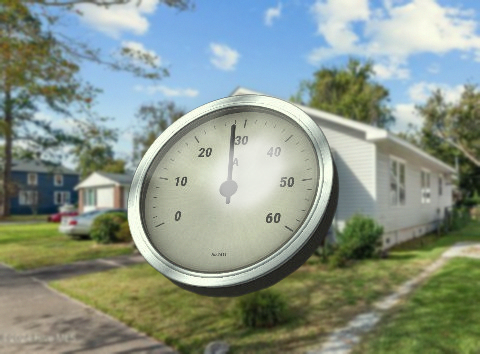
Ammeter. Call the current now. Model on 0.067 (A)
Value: 28 (A)
